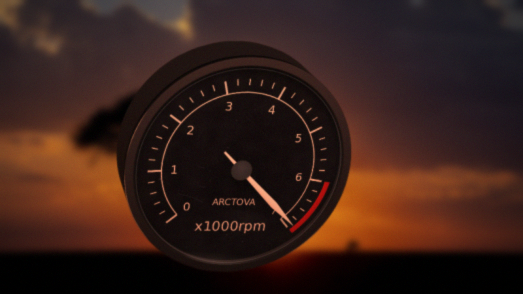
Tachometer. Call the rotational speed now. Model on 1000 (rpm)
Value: 6900 (rpm)
